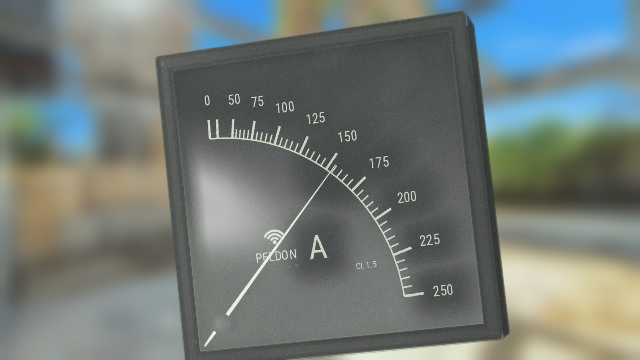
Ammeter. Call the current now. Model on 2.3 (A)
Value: 155 (A)
